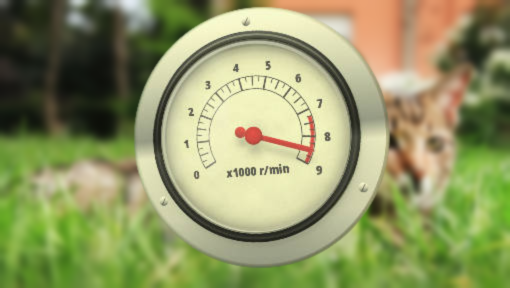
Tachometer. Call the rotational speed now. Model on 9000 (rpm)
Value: 8500 (rpm)
